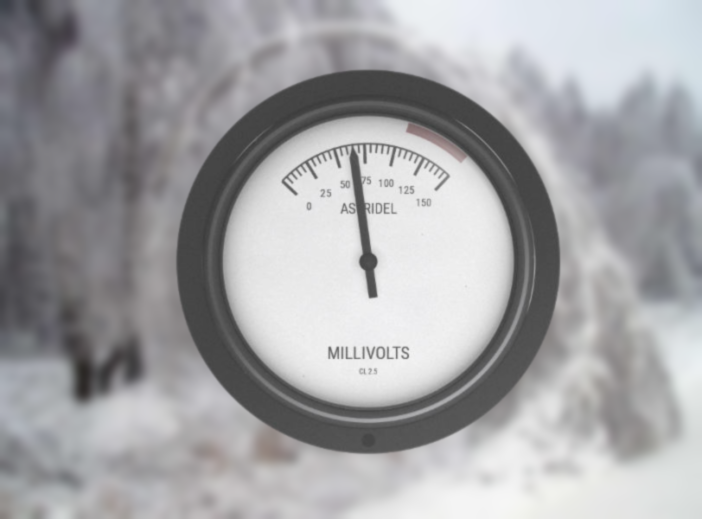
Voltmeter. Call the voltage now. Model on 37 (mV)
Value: 65 (mV)
